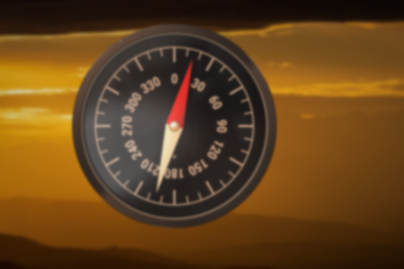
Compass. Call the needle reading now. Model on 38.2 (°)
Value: 15 (°)
